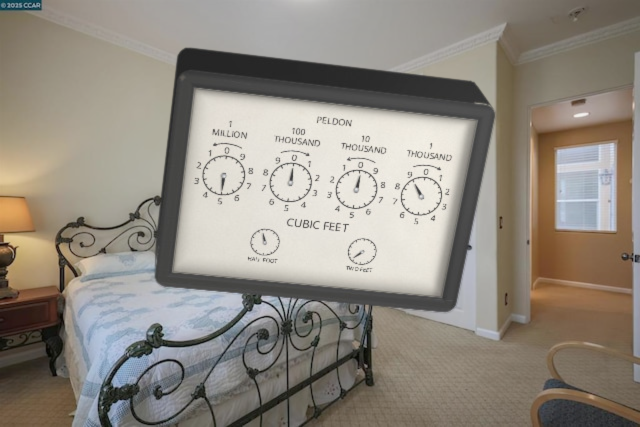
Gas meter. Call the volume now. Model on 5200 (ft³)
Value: 499900 (ft³)
